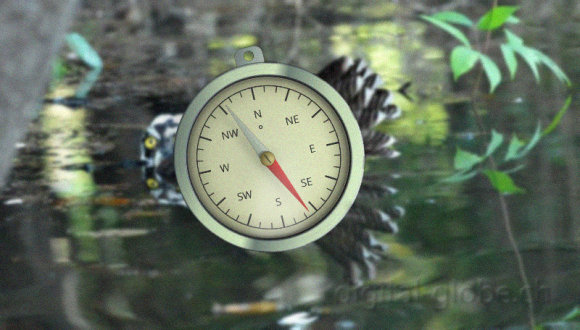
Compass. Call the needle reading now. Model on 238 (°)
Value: 155 (°)
